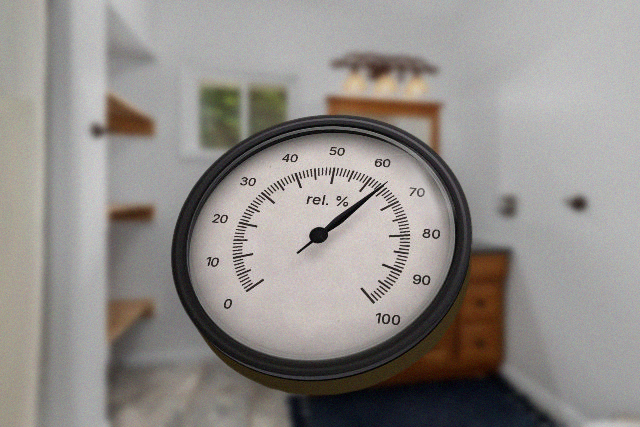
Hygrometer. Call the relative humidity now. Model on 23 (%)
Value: 65 (%)
